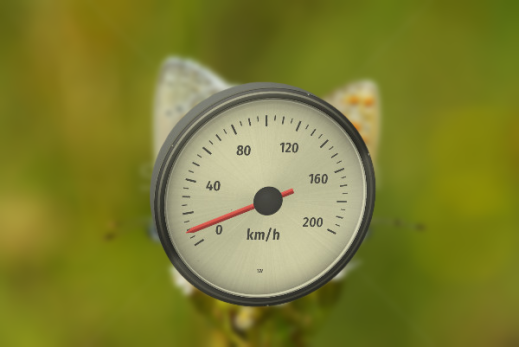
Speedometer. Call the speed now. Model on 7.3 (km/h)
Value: 10 (km/h)
